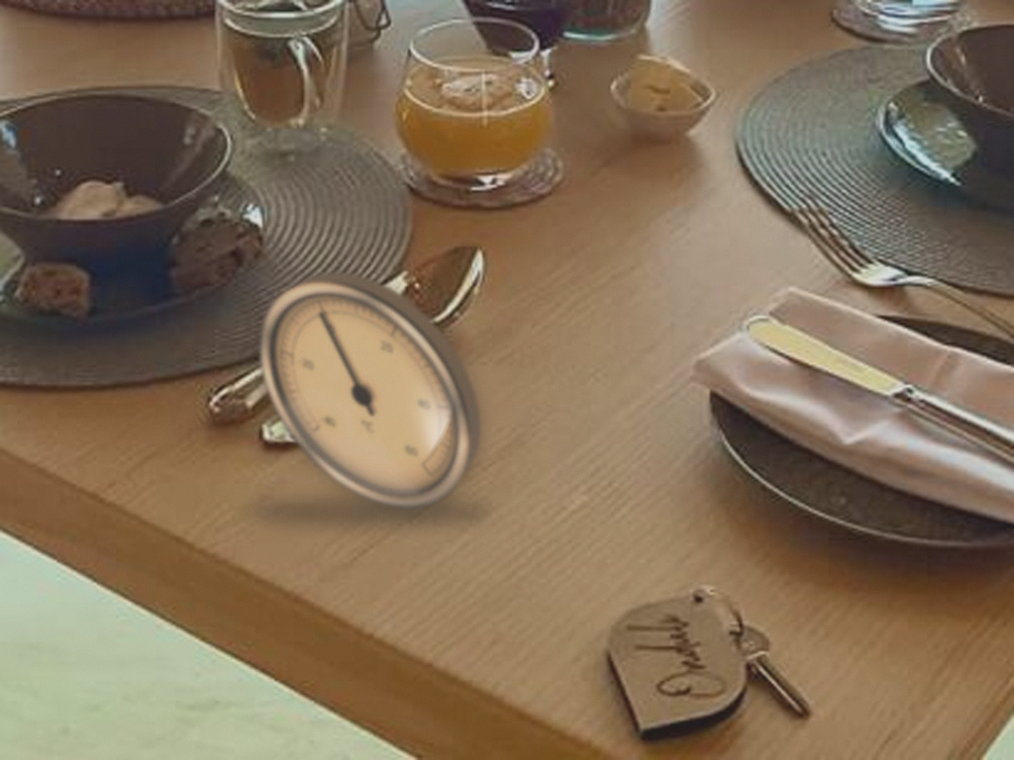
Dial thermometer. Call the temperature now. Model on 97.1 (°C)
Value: 0 (°C)
